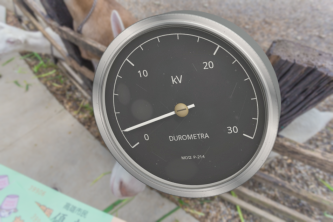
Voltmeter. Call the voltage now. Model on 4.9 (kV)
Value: 2 (kV)
